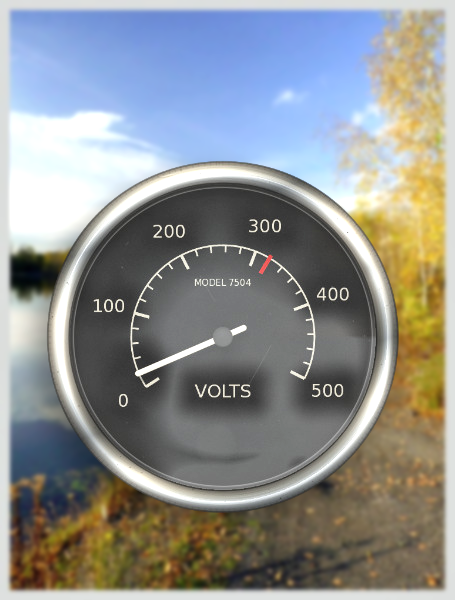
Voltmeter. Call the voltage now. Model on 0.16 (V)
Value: 20 (V)
